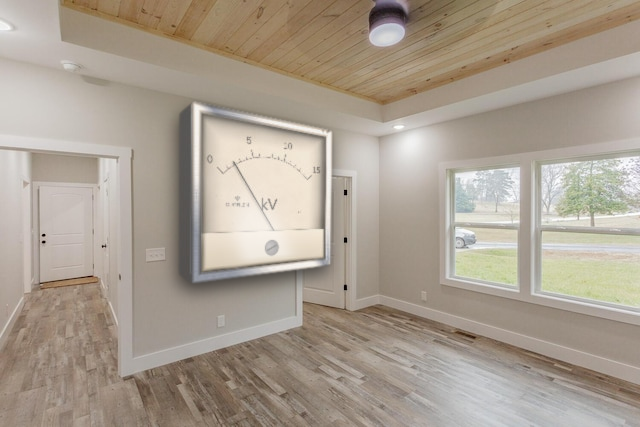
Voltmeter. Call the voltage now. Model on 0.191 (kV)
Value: 2 (kV)
